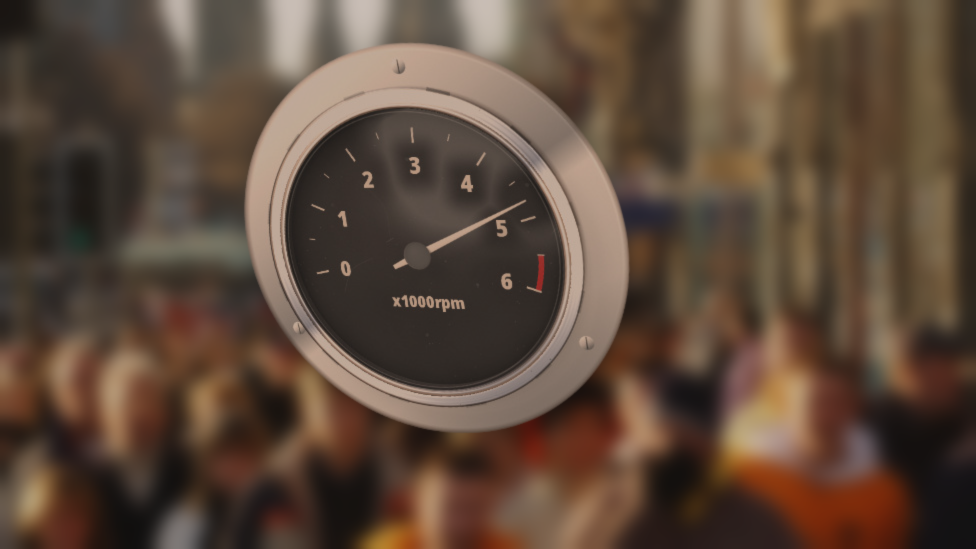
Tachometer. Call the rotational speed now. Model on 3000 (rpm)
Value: 4750 (rpm)
